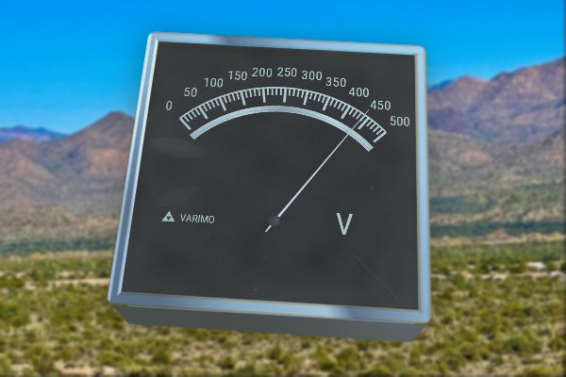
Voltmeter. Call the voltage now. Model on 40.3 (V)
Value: 440 (V)
